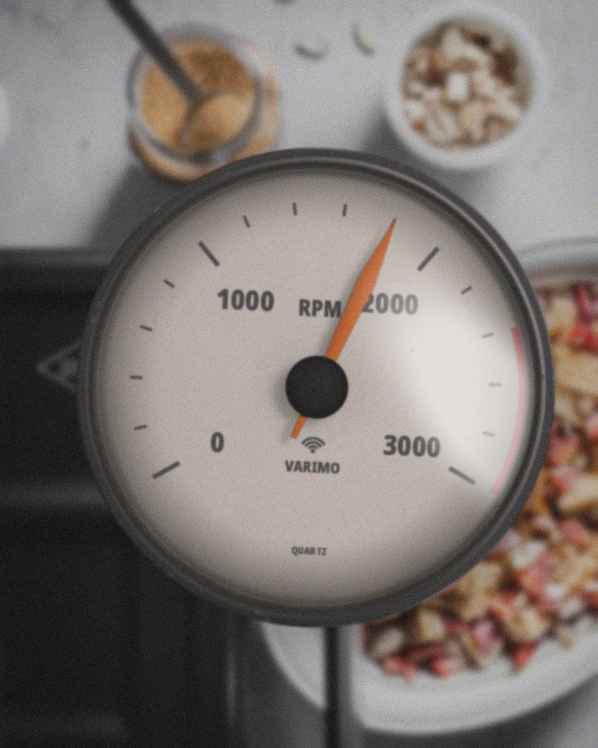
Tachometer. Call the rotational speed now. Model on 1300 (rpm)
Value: 1800 (rpm)
